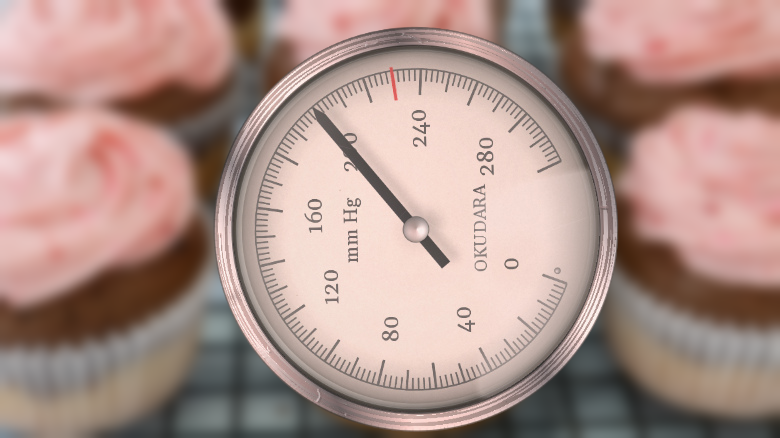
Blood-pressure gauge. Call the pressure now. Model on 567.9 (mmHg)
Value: 200 (mmHg)
